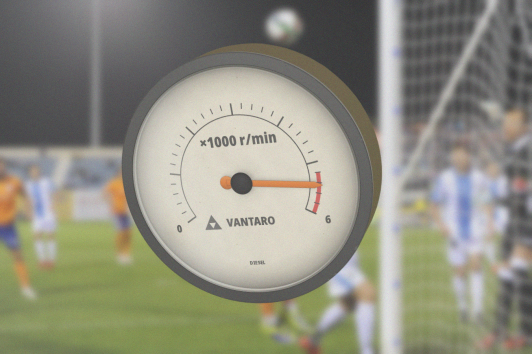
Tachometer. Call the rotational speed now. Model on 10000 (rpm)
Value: 5400 (rpm)
